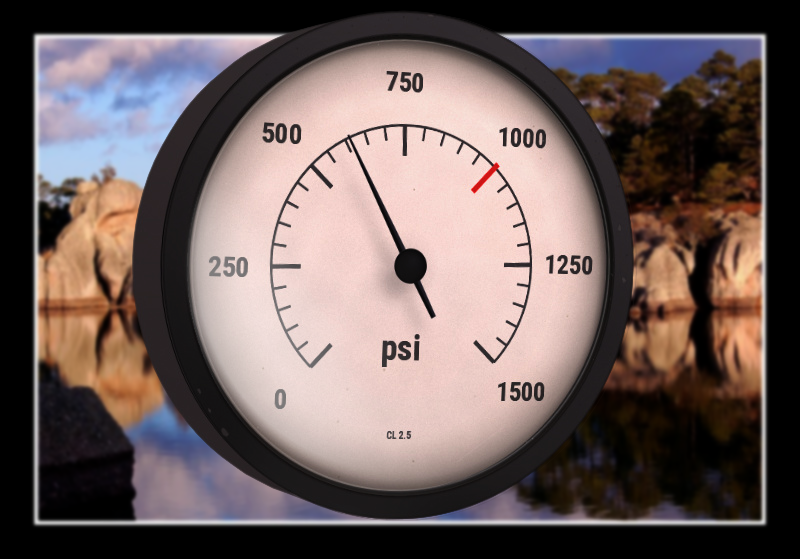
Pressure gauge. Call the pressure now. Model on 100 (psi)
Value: 600 (psi)
